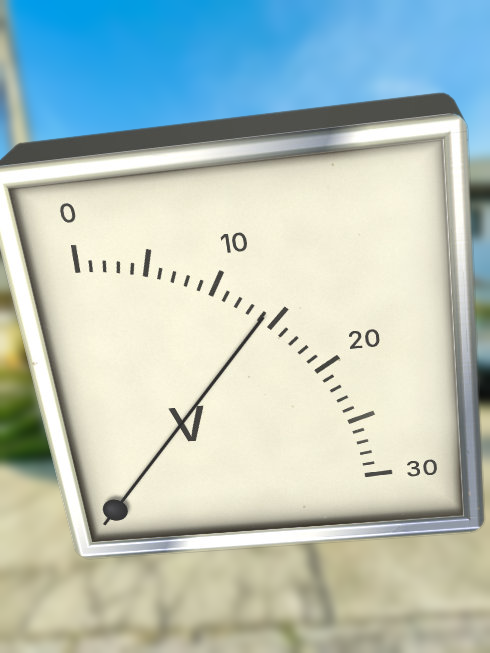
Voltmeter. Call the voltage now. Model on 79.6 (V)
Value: 14 (V)
